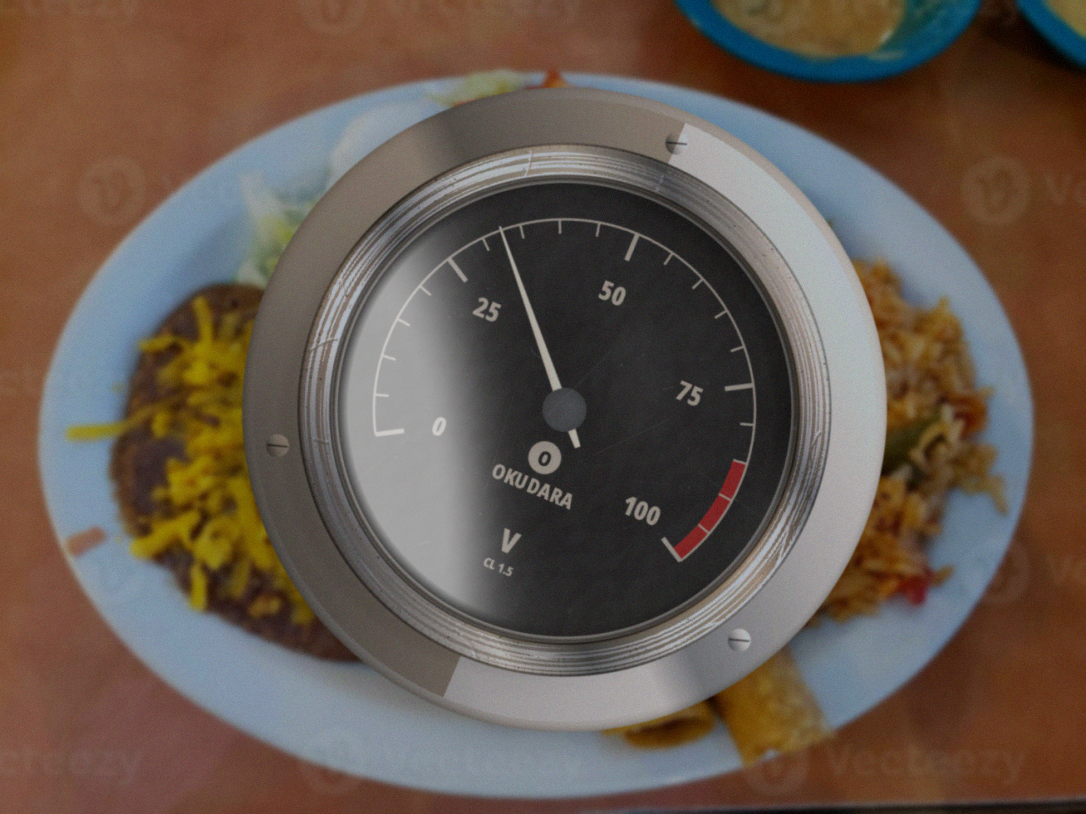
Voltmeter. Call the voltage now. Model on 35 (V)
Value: 32.5 (V)
